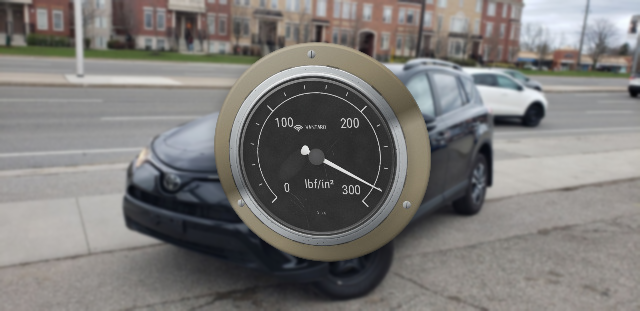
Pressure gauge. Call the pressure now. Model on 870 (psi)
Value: 280 (psi)
